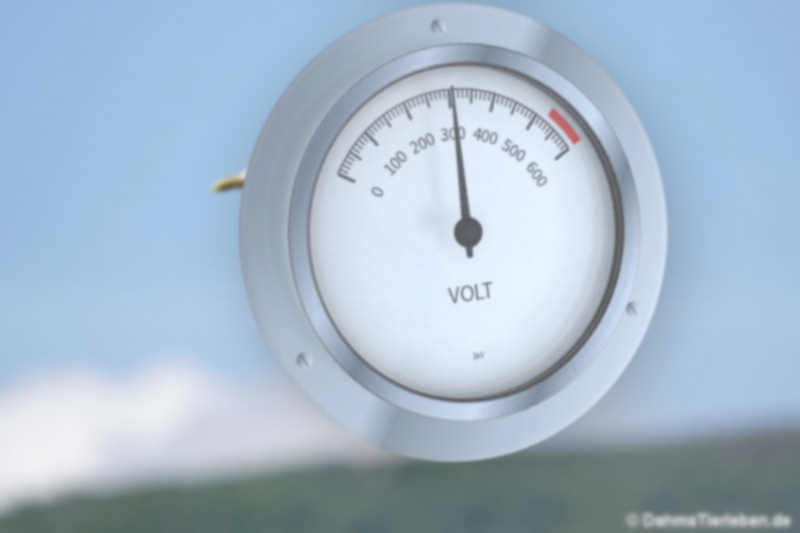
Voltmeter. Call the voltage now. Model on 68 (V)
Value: 300 (V)
